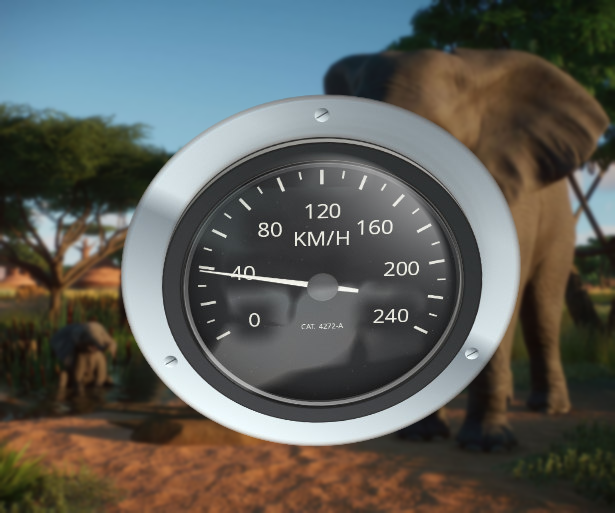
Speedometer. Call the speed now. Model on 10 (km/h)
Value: 40 (km/h)
